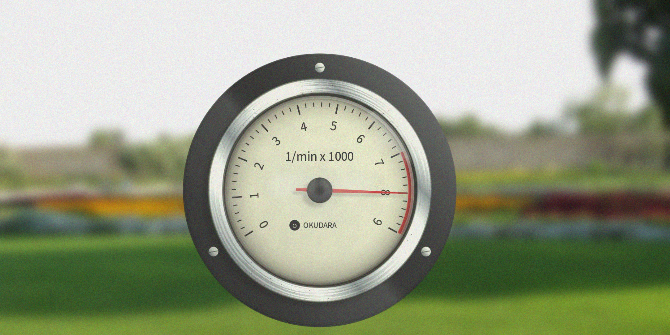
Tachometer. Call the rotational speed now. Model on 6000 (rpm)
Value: 8000 (rpm)
